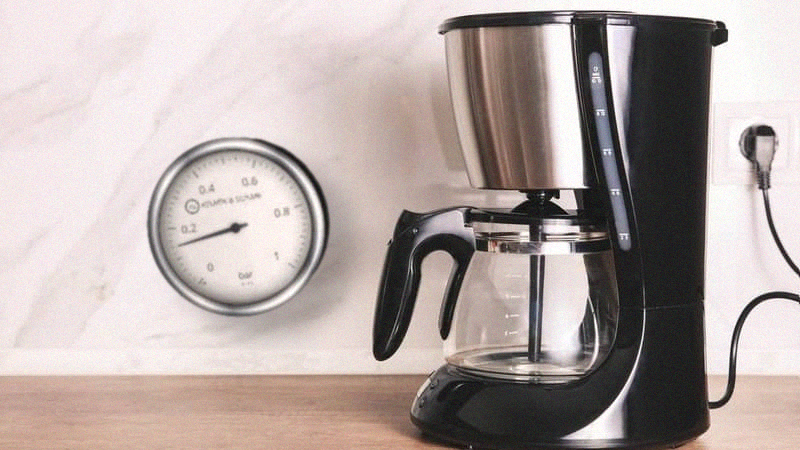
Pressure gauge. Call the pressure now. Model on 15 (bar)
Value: 0.14 (bar)
